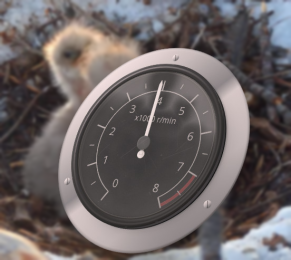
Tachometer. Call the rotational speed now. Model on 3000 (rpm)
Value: 4000 (rpm)
